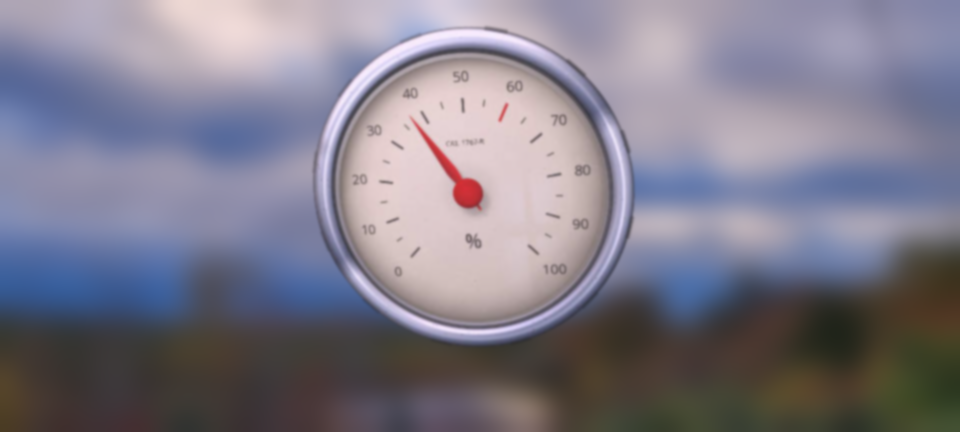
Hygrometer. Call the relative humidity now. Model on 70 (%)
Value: 37.5 (%)
